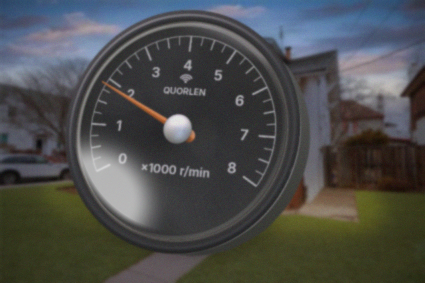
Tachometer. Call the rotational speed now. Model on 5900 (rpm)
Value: 1875 (rpm)
